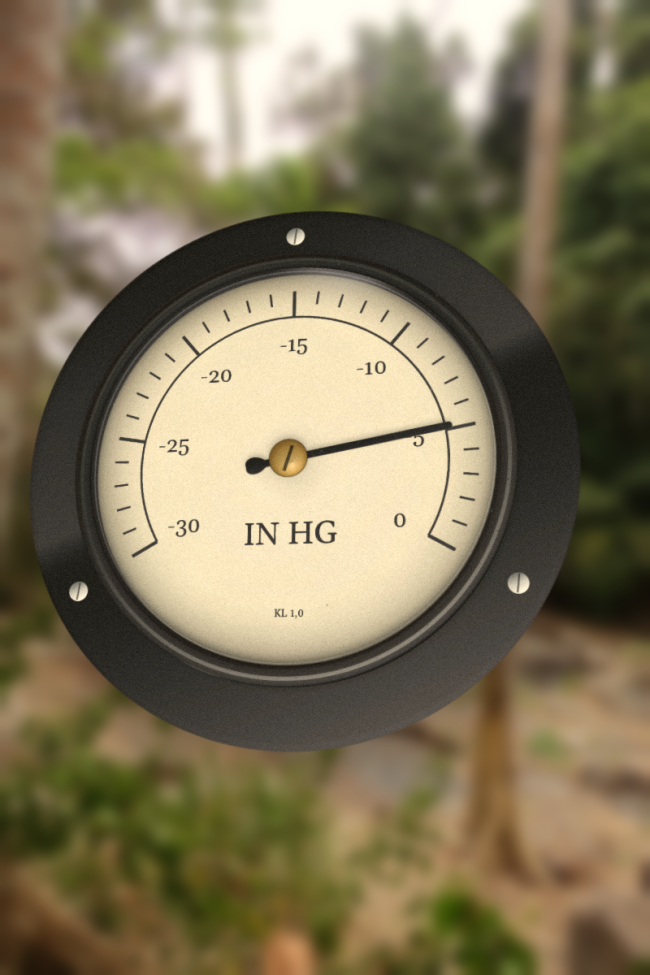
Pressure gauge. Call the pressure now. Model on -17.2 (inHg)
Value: -5 (inHg)
